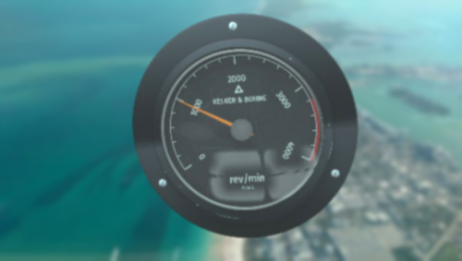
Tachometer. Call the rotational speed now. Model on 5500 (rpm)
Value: 1000 (rpm)
